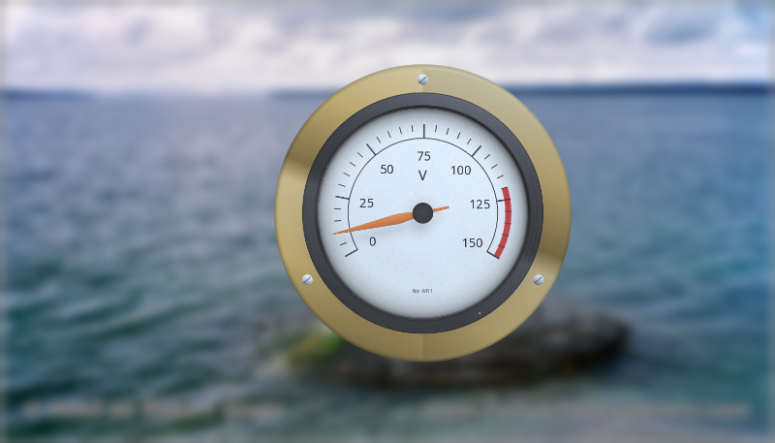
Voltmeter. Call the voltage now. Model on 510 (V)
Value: 10 (V)
